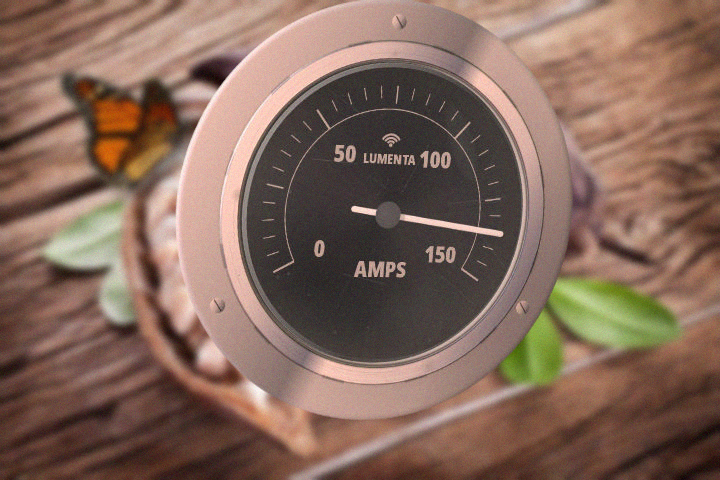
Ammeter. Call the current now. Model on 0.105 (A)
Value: 135 (A)
